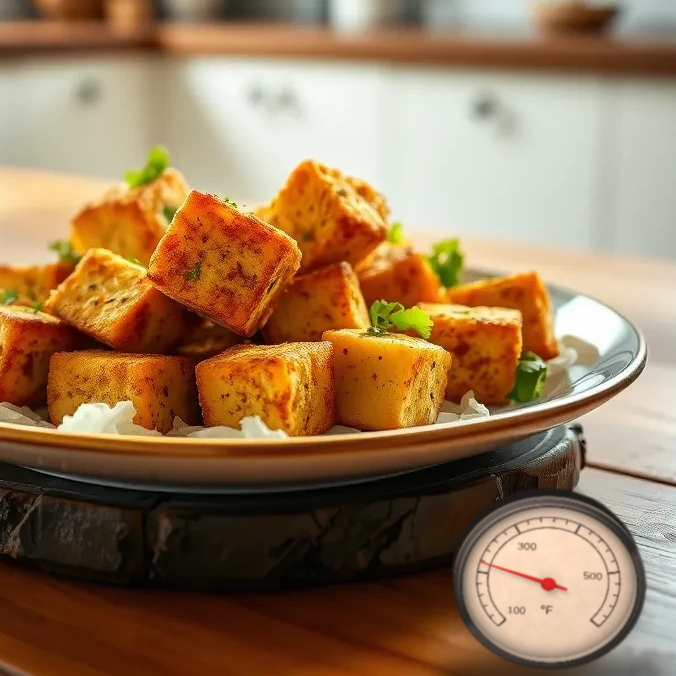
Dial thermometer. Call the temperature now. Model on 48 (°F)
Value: 220 (°F)
